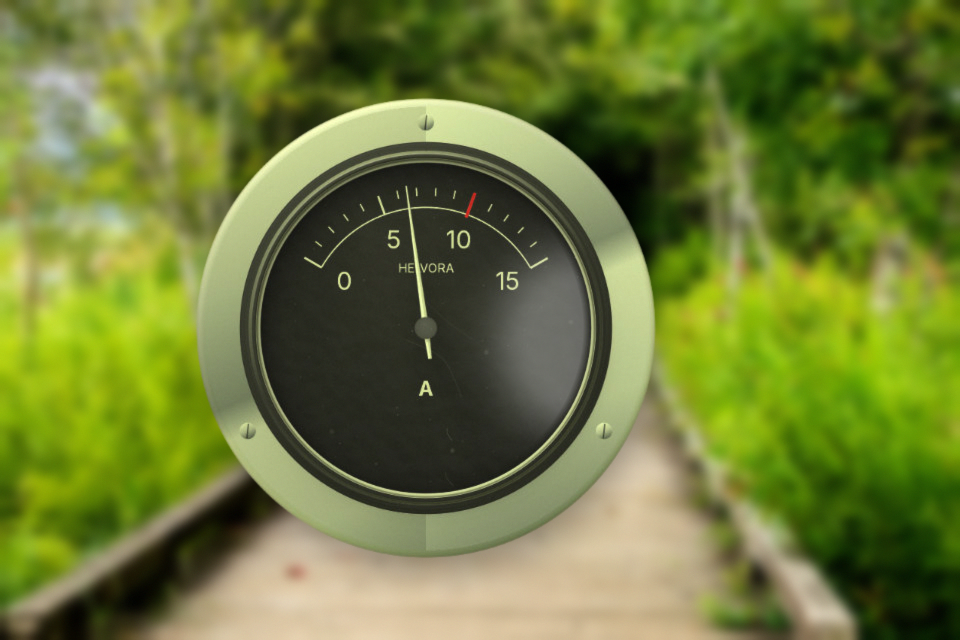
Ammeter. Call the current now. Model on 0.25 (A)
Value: 6.5 (A)
